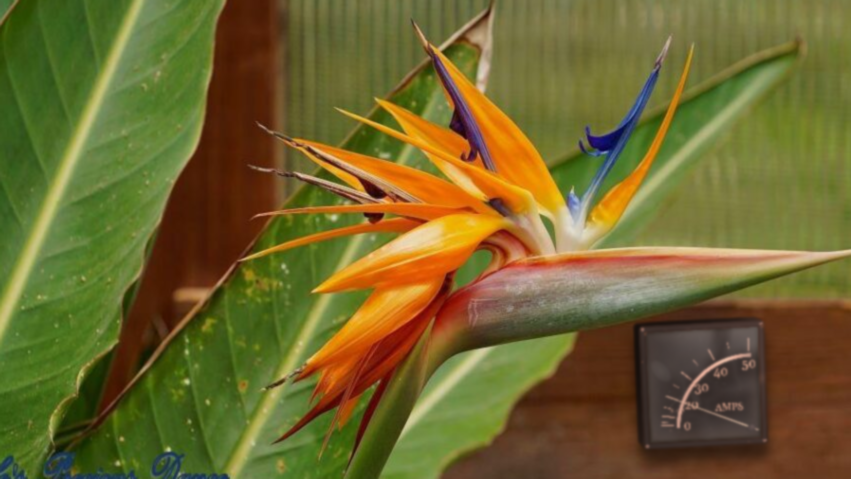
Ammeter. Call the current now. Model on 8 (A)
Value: 20 (A)
